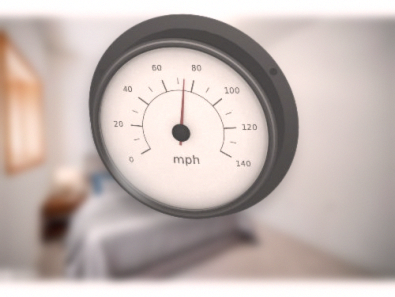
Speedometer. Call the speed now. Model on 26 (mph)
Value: 75 (mph)
